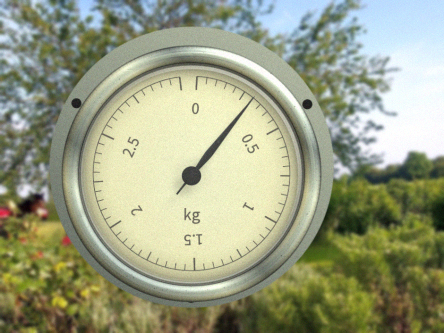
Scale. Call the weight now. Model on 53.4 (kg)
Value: 0.3 (kg)
